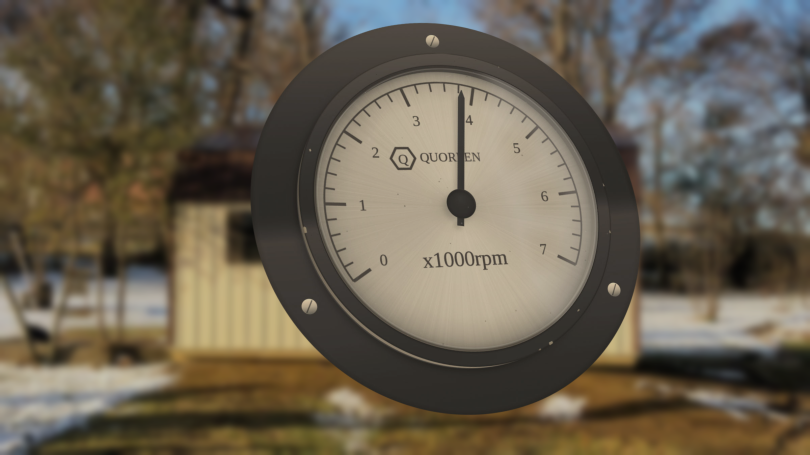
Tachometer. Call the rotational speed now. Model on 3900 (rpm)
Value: 3800 (rpm)
